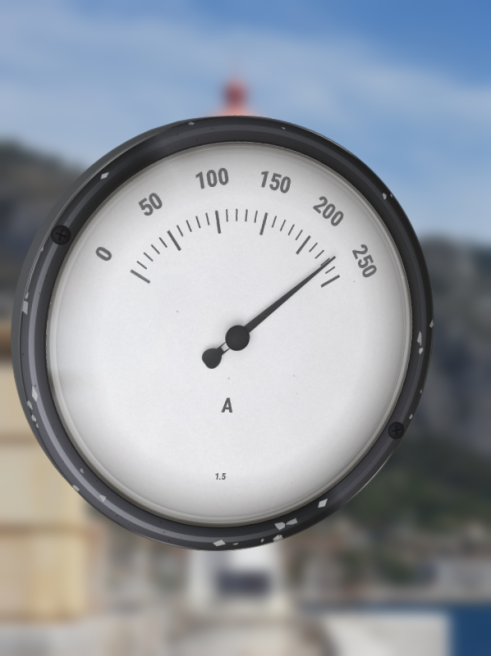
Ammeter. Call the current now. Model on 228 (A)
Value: 230 (A)
